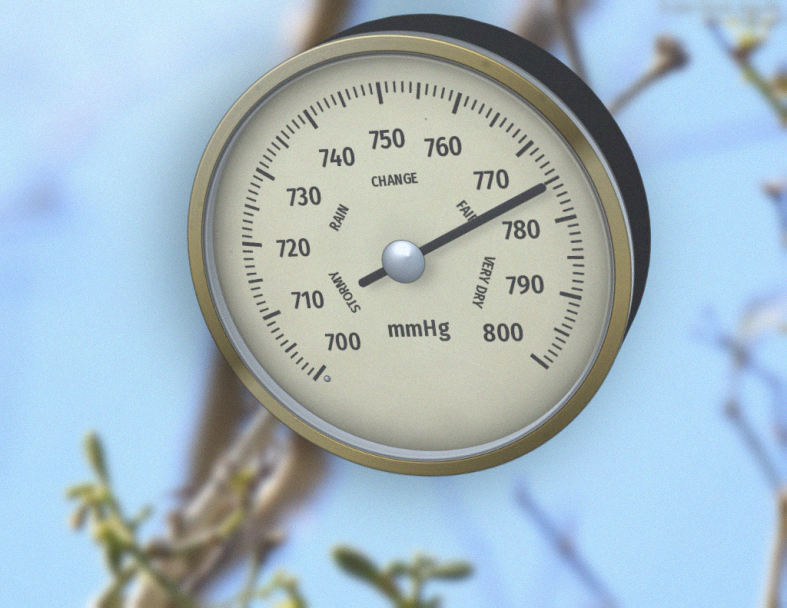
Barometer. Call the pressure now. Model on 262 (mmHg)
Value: 775 (mmHg)
